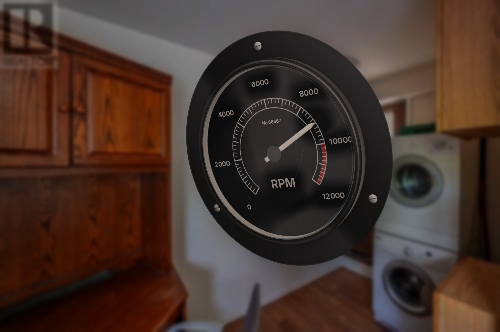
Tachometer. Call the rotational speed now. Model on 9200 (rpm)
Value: 9000 (rpm)
